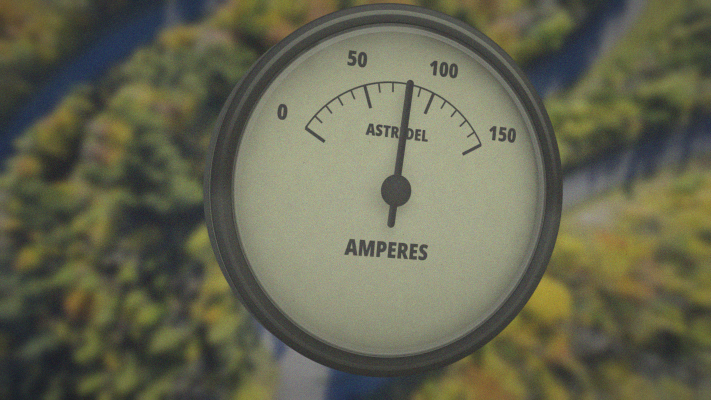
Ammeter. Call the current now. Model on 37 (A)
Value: 80 (A)
